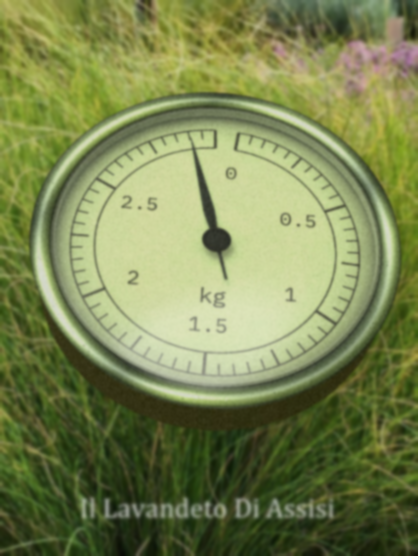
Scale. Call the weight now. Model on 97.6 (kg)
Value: 2.9 (kg)
